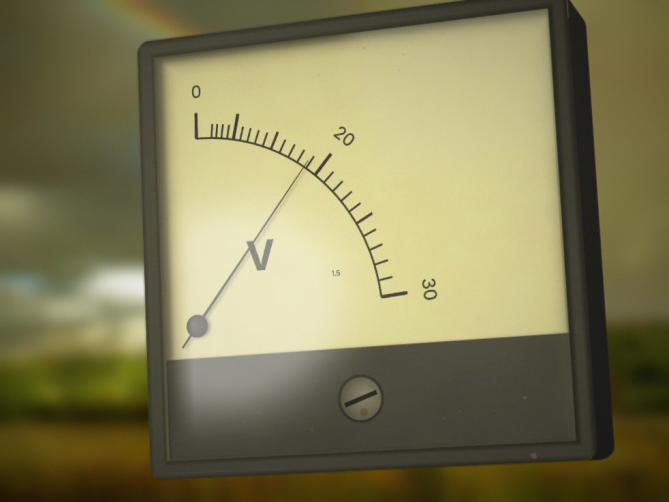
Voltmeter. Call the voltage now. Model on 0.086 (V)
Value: 19 (V)
